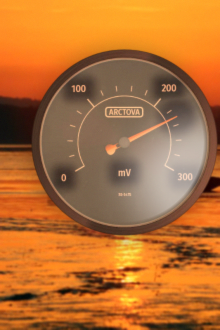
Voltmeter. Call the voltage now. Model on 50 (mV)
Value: 230 (mV)
